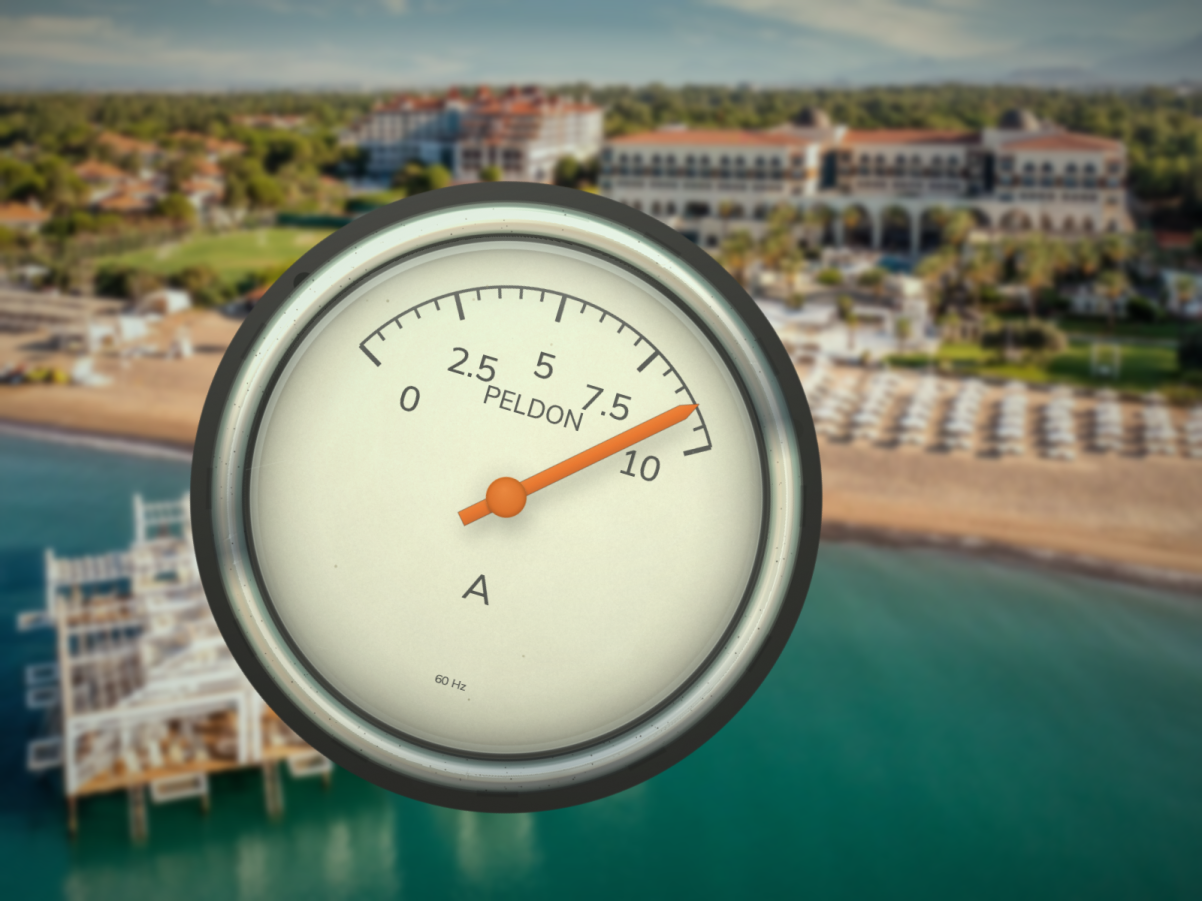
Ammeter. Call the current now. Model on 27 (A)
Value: 9 (A)
